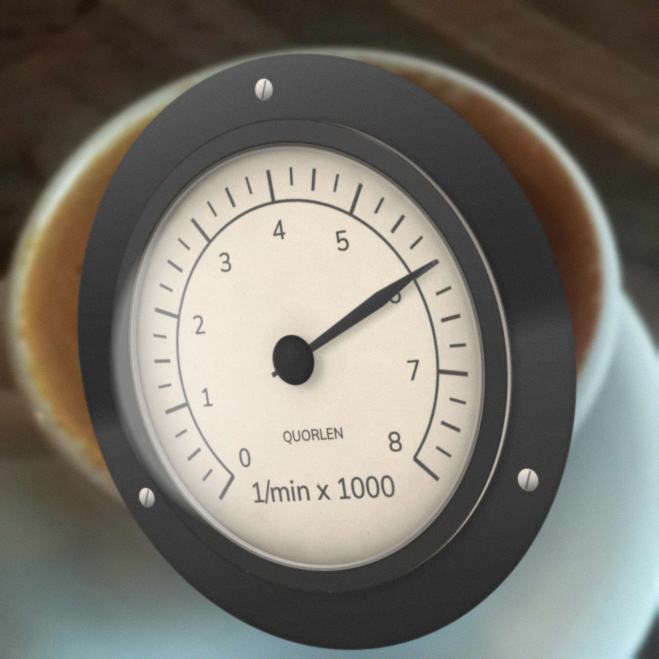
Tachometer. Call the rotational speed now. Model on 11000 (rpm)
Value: 6000 (rpm)
